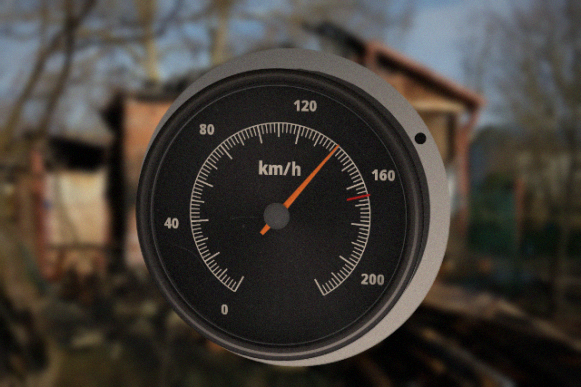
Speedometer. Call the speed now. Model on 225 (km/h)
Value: 140 (km/h)
